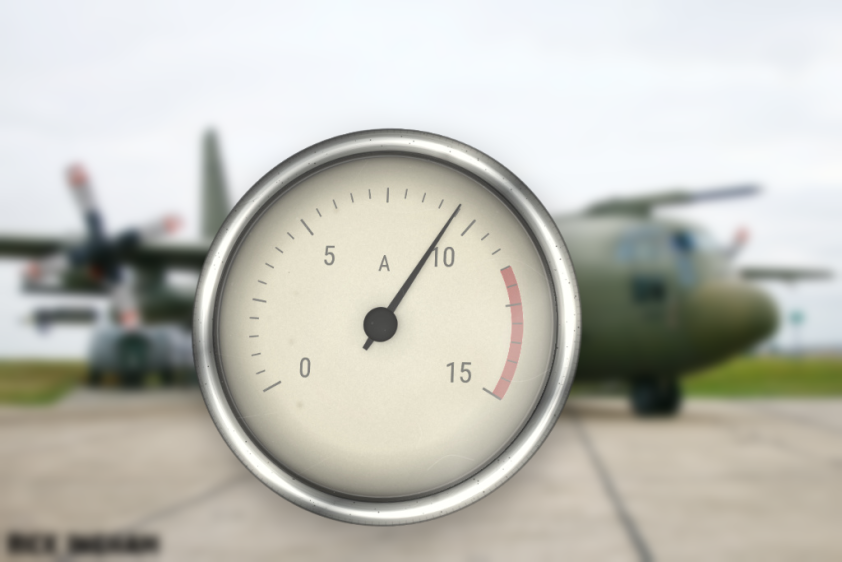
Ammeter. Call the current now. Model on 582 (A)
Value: 9.5 (A)
